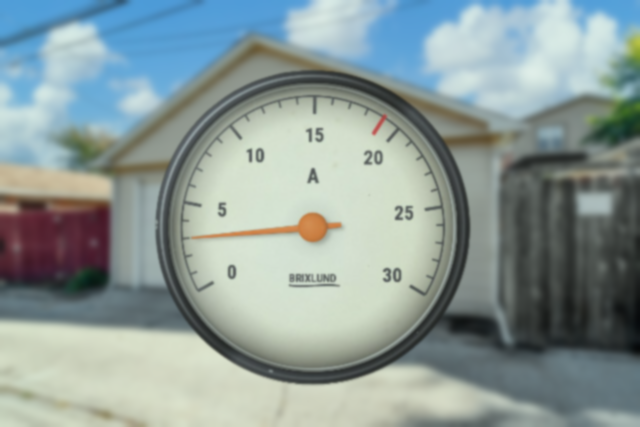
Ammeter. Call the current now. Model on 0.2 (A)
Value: 3 (A)
